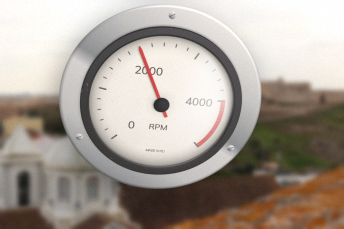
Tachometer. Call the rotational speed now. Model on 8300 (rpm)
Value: 2000 (rpm)
